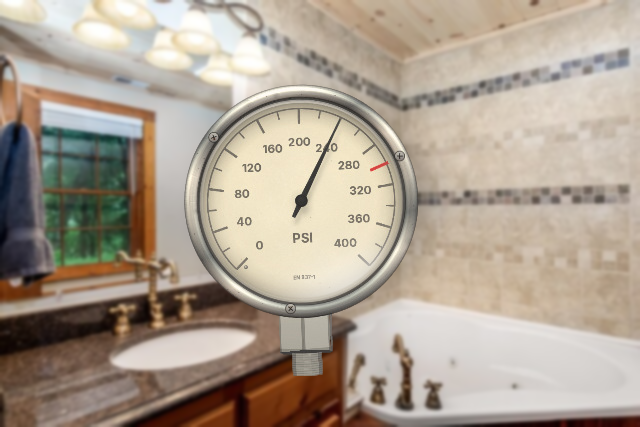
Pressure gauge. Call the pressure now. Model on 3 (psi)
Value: 240 (psi)
